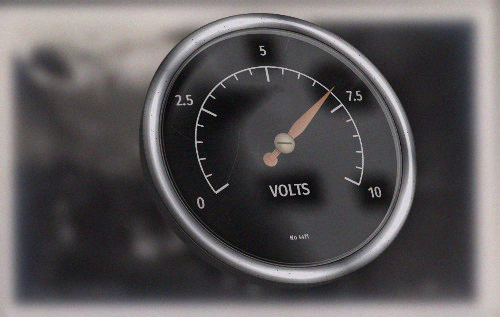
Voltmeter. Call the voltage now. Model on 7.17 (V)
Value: 7 (V)
